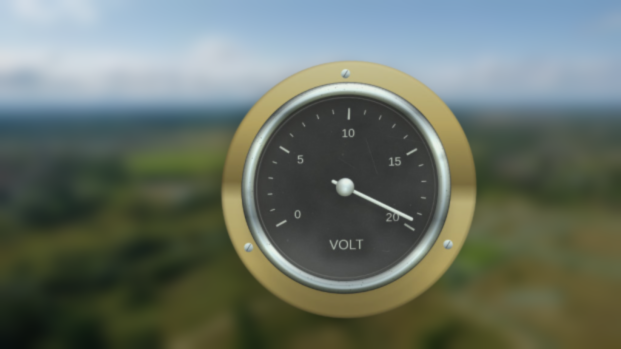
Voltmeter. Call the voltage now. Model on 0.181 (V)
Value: 19.5 (V)
